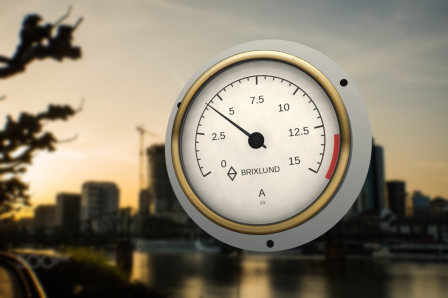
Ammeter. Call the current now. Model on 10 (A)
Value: 4.25 (A)
